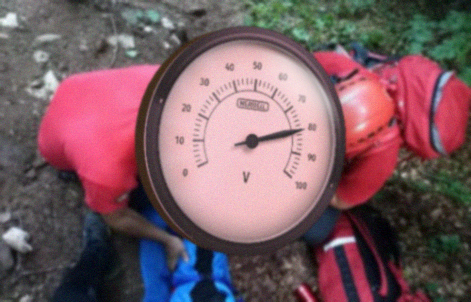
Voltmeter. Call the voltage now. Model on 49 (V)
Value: 80 (V)
